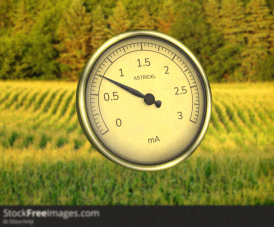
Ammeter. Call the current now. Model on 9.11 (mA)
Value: 0.75 (mA)
